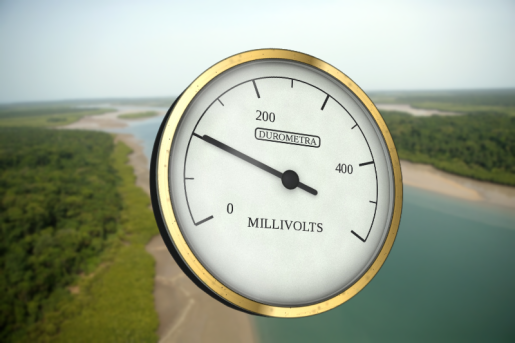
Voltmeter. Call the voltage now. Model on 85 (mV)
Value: 100 (mV)
